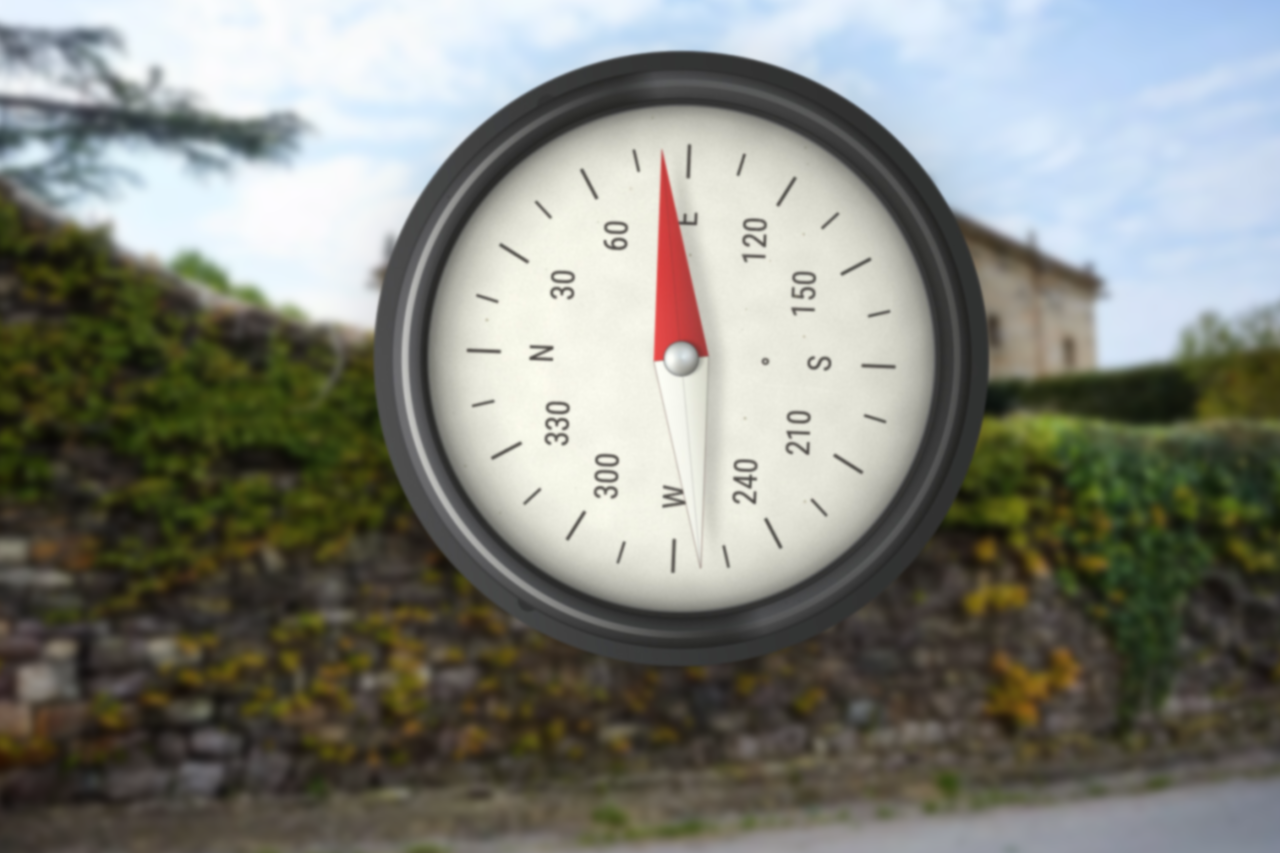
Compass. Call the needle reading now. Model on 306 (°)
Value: 82.5 (°)
